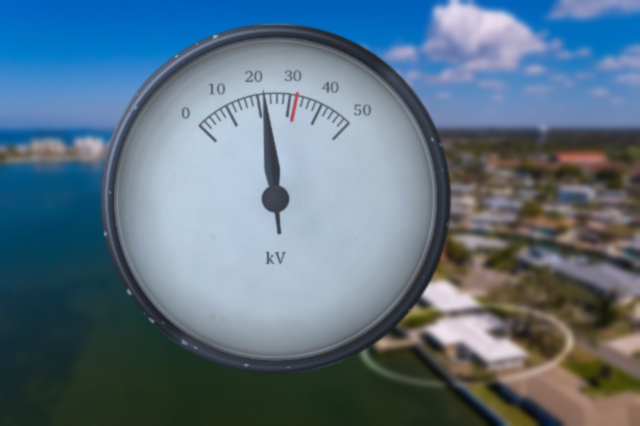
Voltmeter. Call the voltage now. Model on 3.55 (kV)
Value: 22 (kV)
